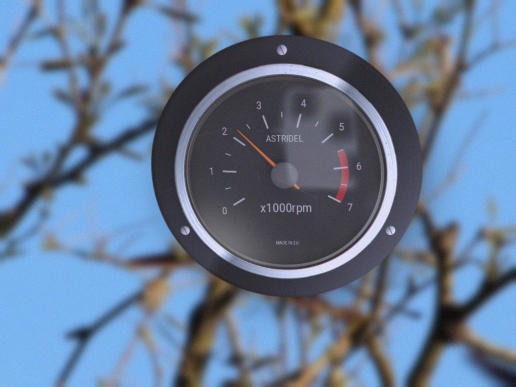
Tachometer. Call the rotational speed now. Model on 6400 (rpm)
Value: 2250 (rpm)
